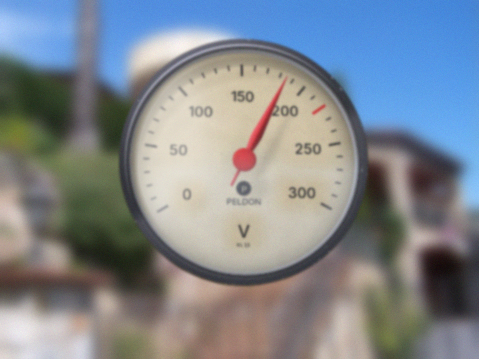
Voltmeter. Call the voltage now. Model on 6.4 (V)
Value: 185 (V)
